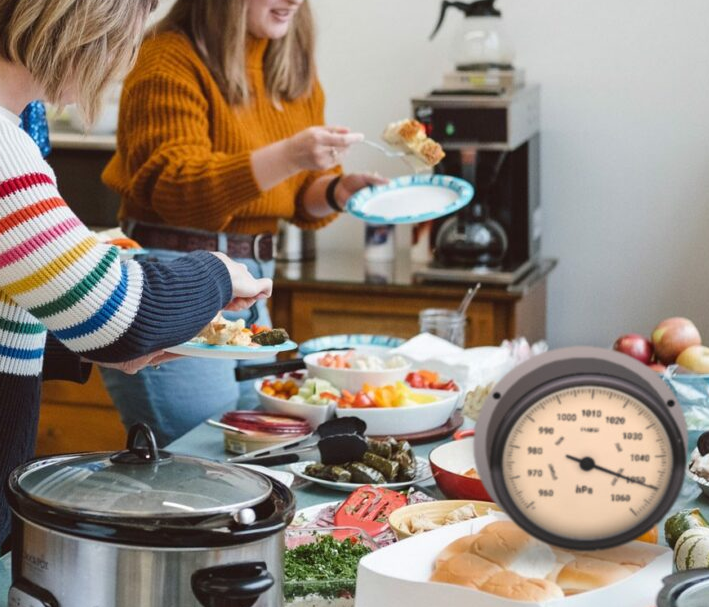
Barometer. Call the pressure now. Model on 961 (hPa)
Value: 1050 (hPa)
